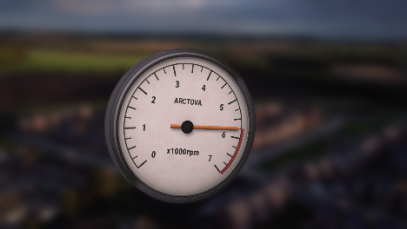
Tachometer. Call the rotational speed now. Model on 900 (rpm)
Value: 5750 (rpm)
